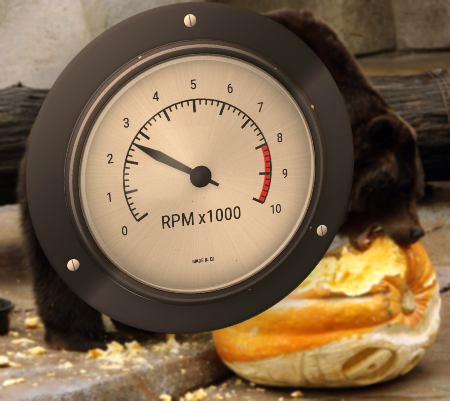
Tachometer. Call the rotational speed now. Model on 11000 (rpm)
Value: 2600 (rpm)
